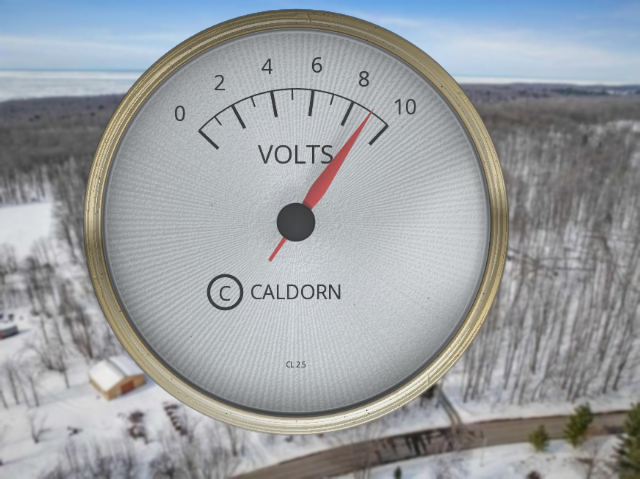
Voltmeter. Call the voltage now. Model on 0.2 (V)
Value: 9 (V)
